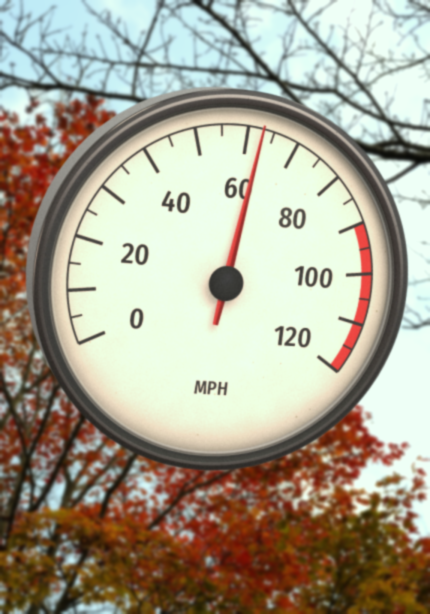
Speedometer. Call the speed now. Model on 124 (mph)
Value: 62.5 (mph)
